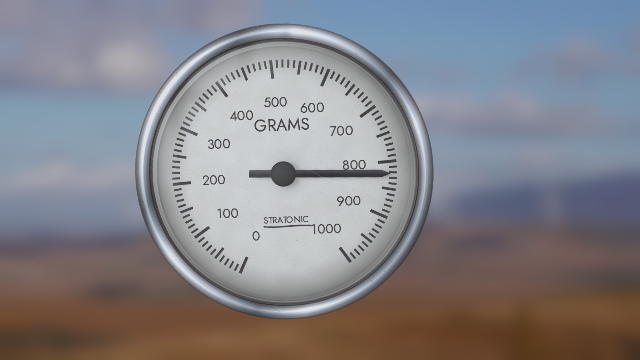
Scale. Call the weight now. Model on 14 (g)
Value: 820 (g)
